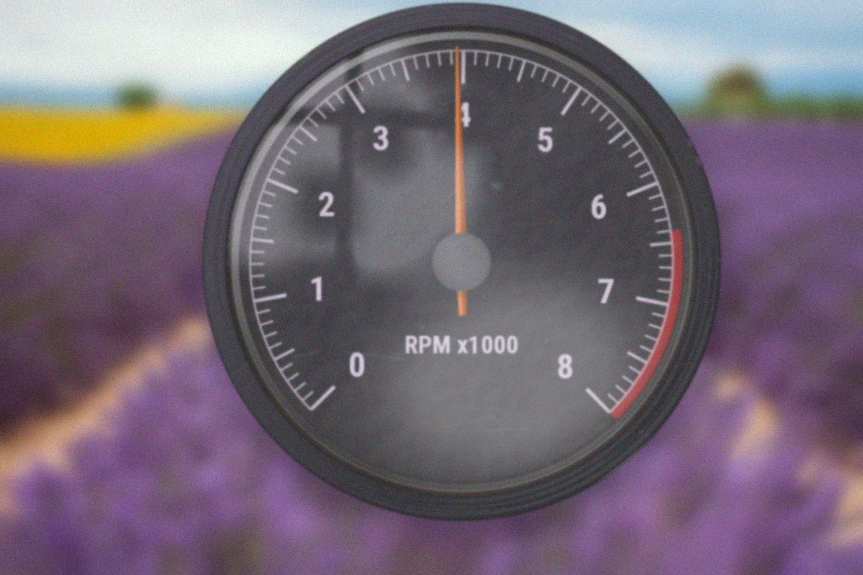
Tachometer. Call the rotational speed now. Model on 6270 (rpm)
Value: 3950 (rpm)
